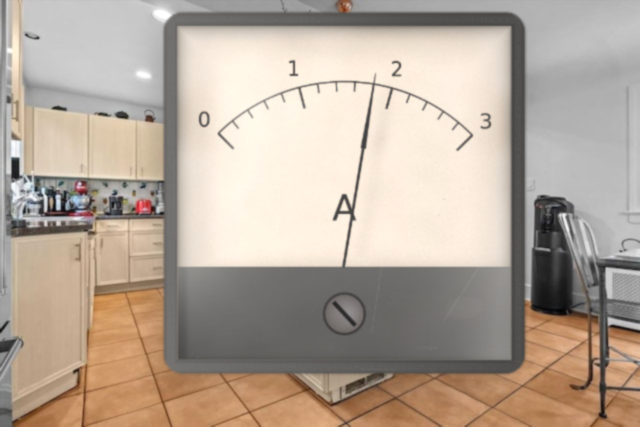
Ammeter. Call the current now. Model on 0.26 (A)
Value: 1.8 (A)
